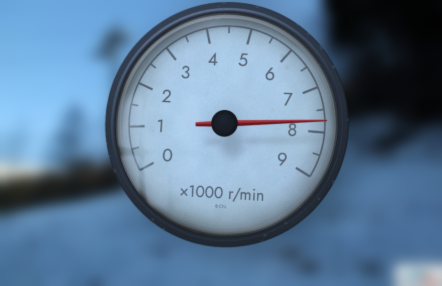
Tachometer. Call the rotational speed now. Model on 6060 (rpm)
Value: 7750 (rpm)
